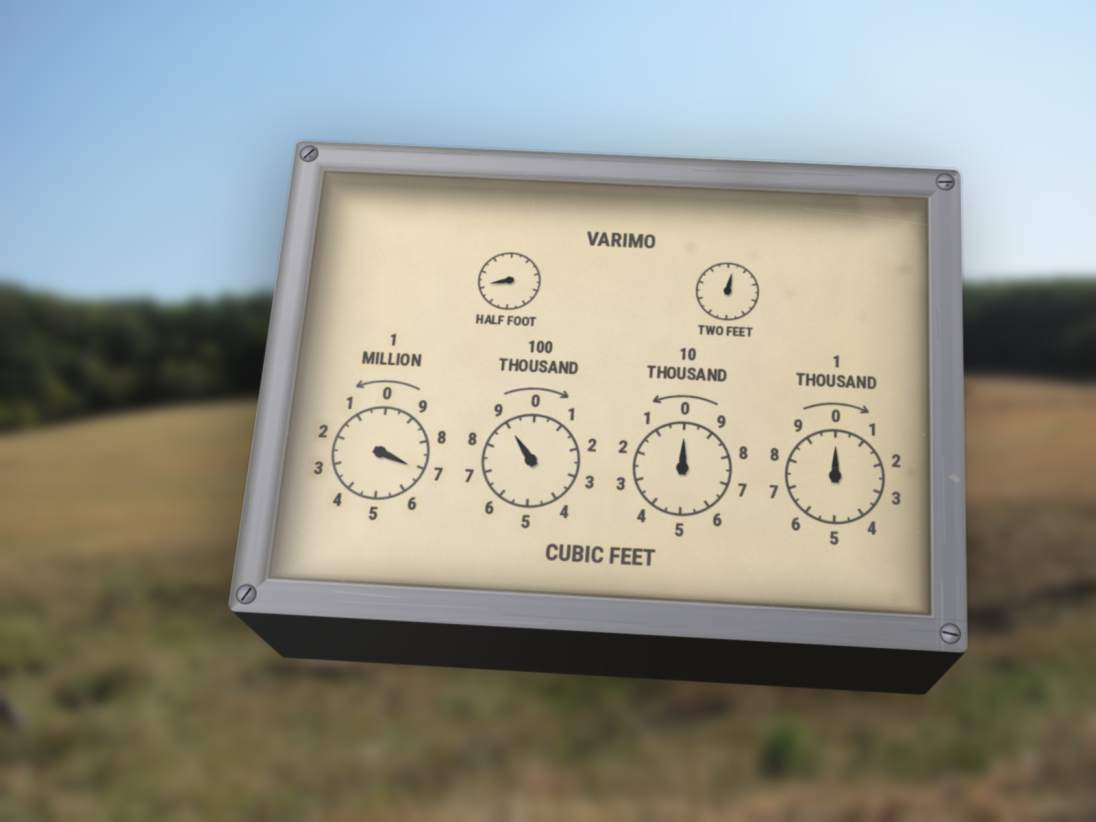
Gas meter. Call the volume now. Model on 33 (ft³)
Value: 690000 (ft³)
